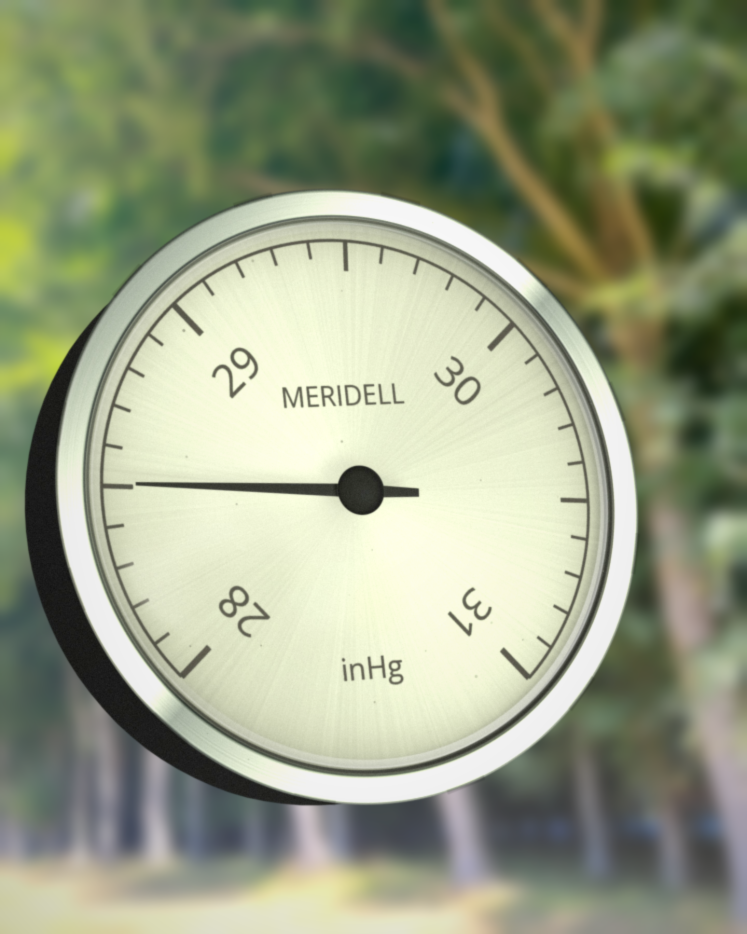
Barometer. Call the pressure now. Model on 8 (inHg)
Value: 28.5 (inHg)
